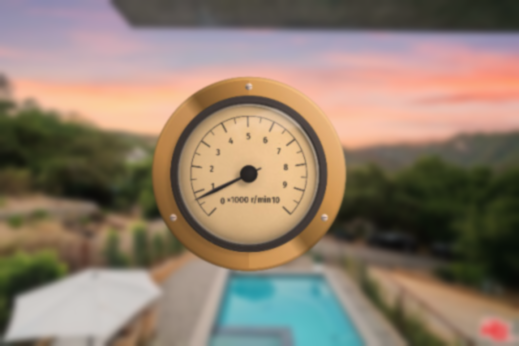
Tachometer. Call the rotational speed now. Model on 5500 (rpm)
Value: 750 (rpm)
